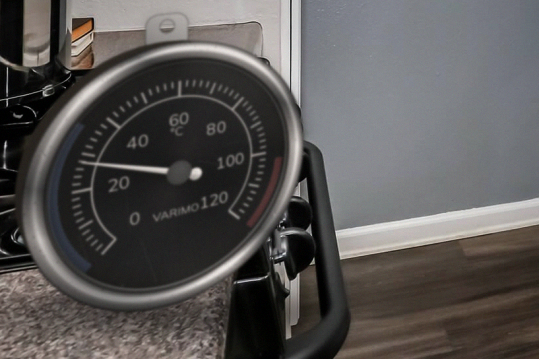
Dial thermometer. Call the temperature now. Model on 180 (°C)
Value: 28 (°C)
